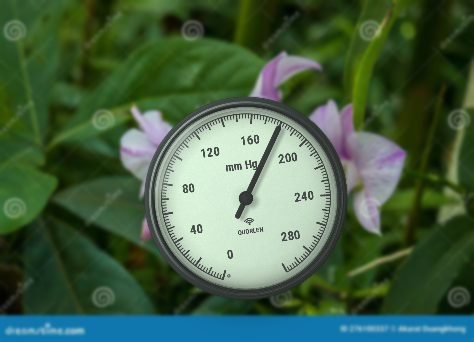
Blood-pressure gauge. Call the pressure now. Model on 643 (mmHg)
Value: 180 (mmHg)
